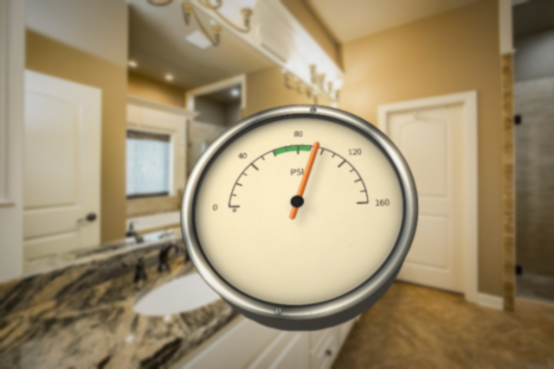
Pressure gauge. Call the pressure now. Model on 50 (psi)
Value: 95 (psi)
